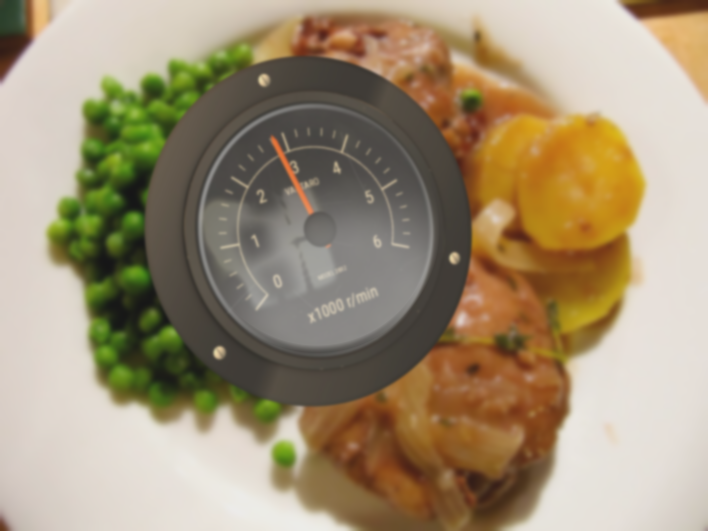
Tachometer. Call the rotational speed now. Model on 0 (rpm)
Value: 2800 (rpm)
